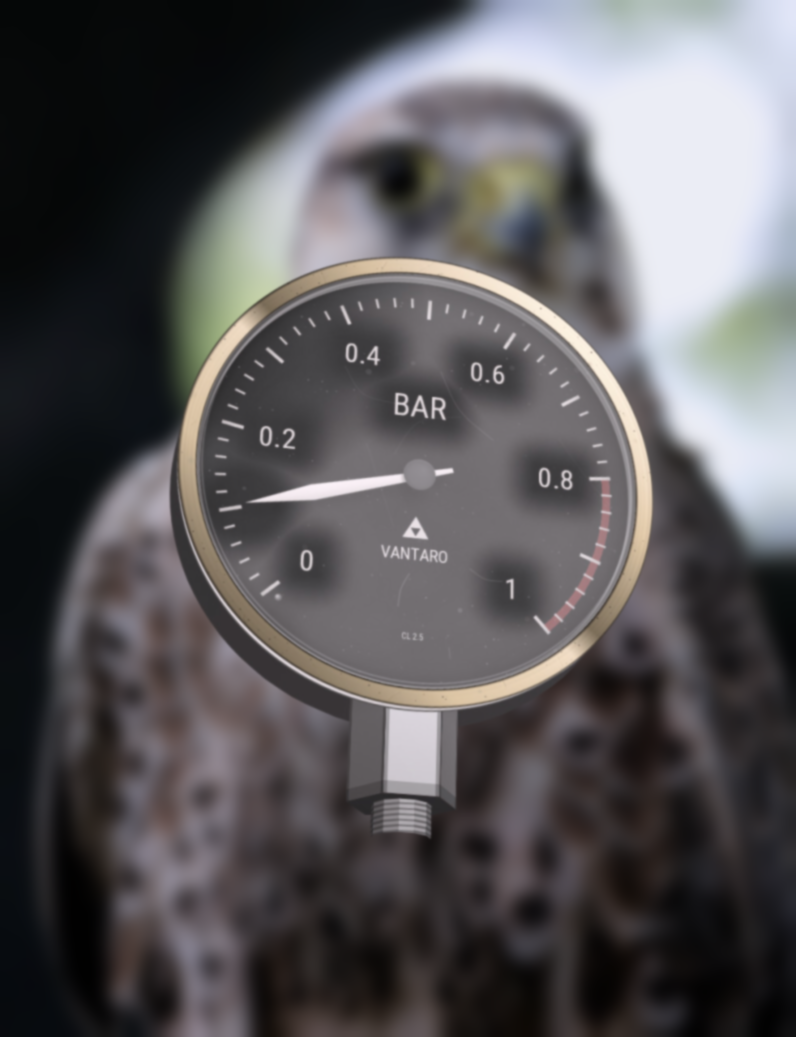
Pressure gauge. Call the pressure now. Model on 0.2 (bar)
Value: 0.1 (bar)
